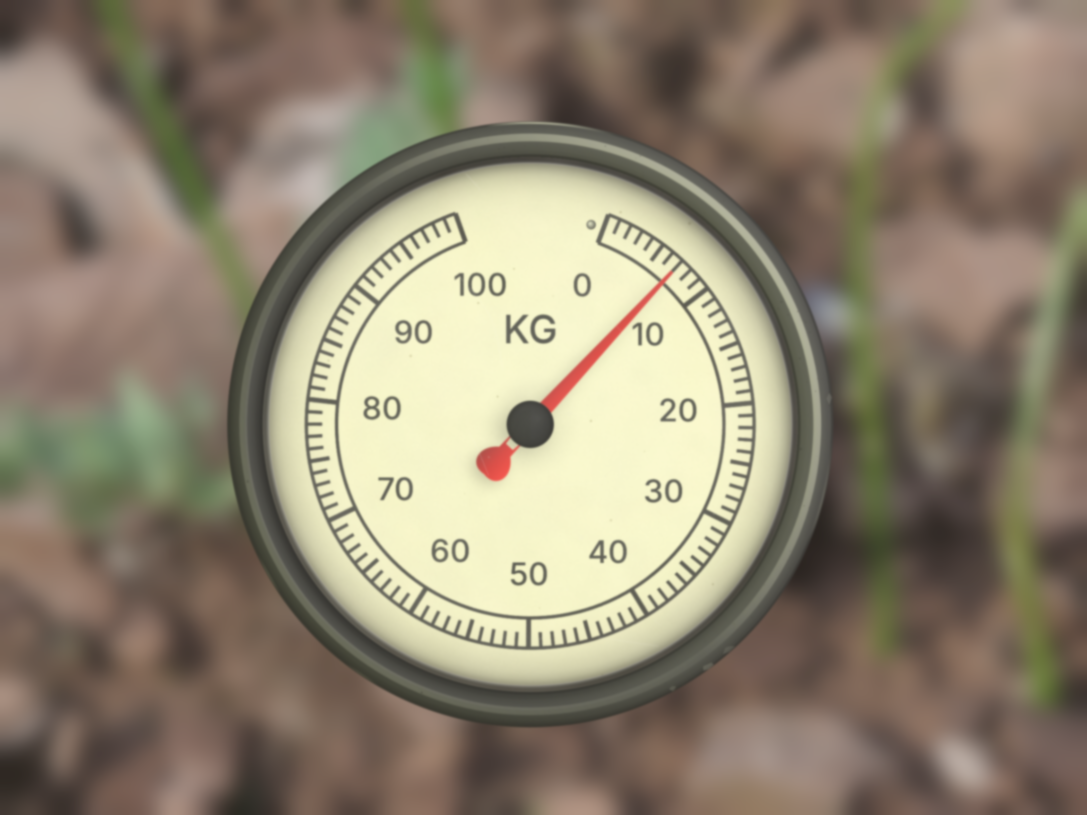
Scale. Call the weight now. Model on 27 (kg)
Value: 7 (kg)
